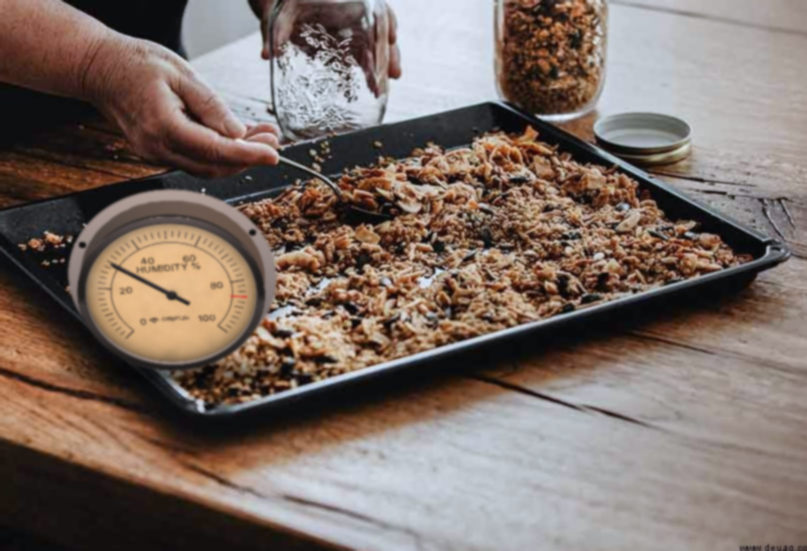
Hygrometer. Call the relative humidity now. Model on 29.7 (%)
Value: 30 (%)
